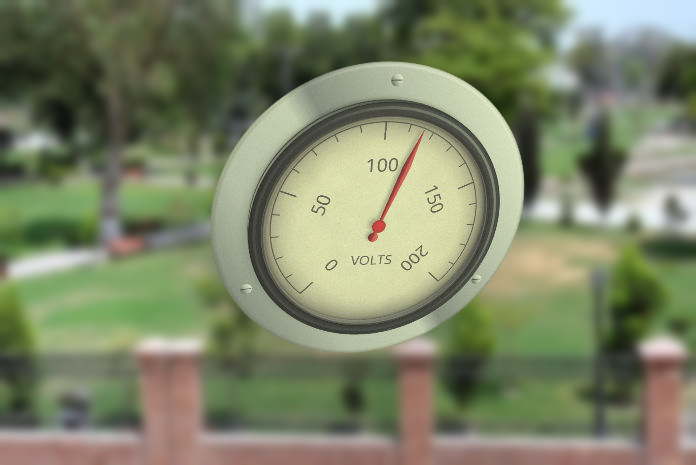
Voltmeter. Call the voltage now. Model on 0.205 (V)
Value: 115 (V)
